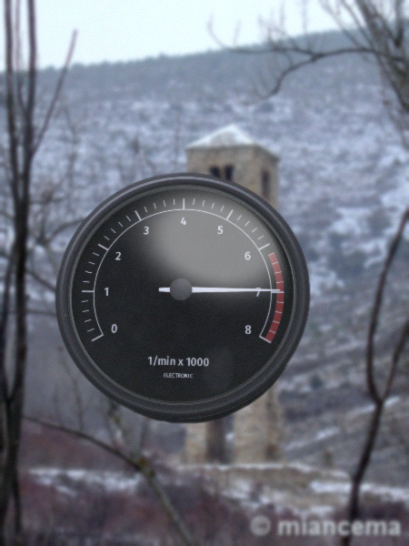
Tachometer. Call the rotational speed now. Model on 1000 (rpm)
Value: 7000 (rpm)
